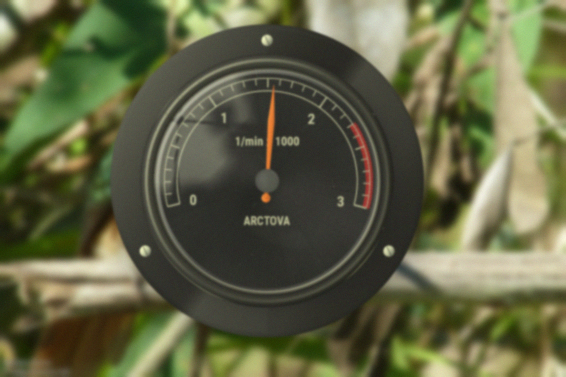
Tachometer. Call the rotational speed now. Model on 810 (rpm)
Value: 1550 (rpm)
